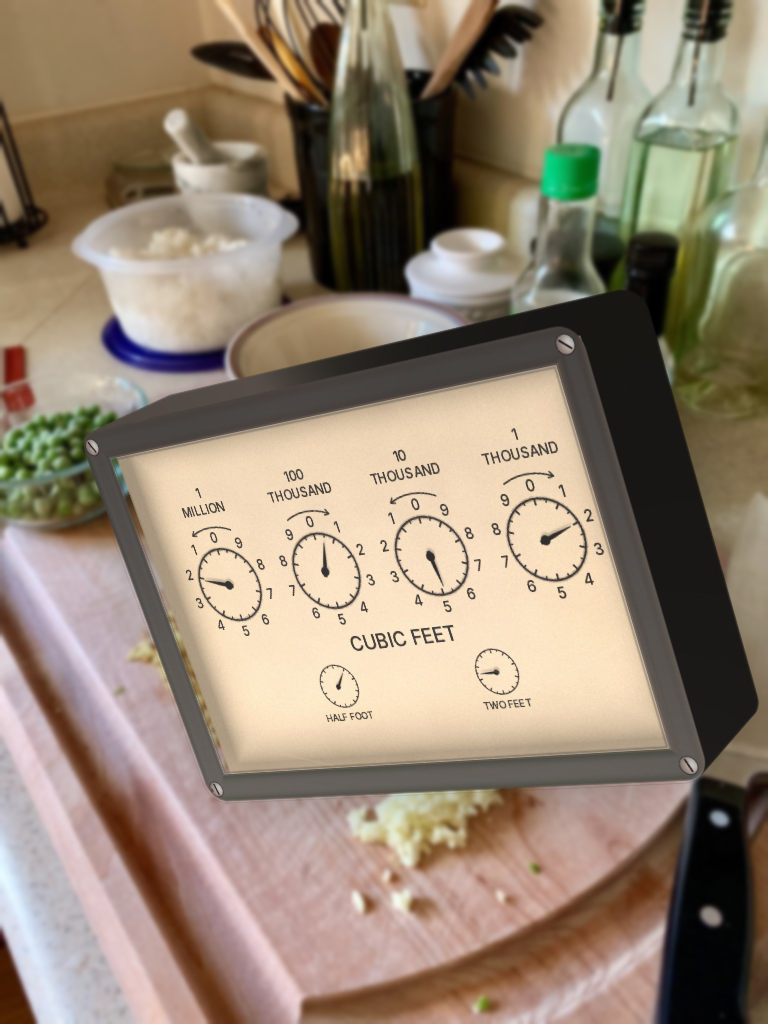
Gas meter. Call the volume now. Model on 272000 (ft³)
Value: 205200 (ft³)
